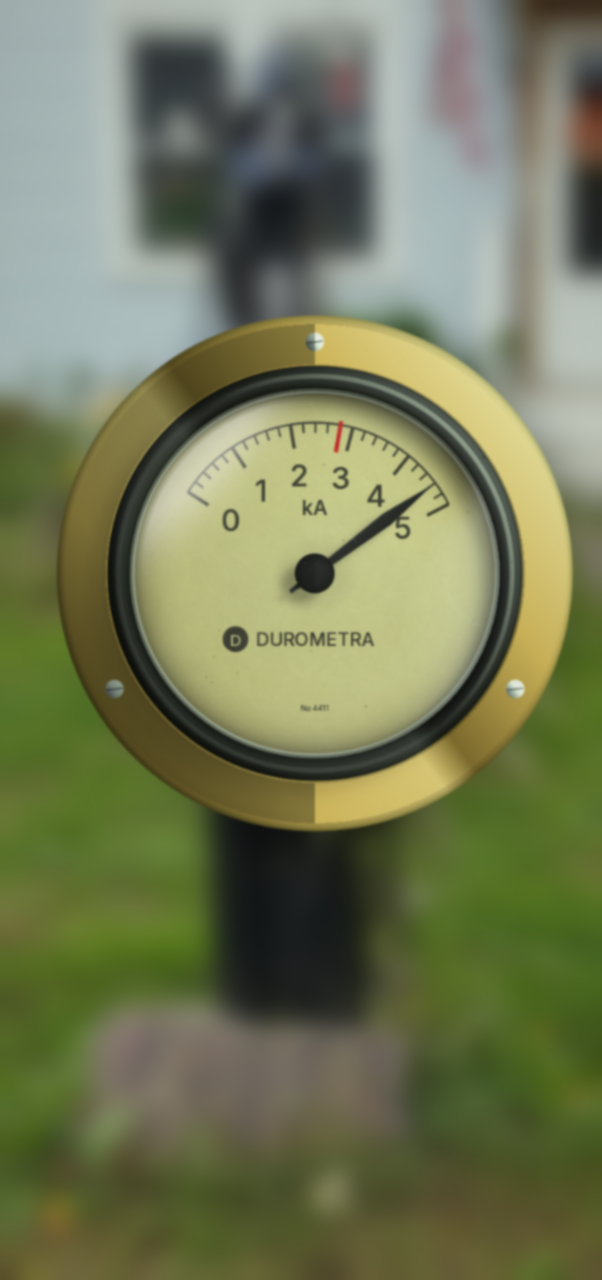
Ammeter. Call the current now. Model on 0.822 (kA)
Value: 4.6 (kA)
